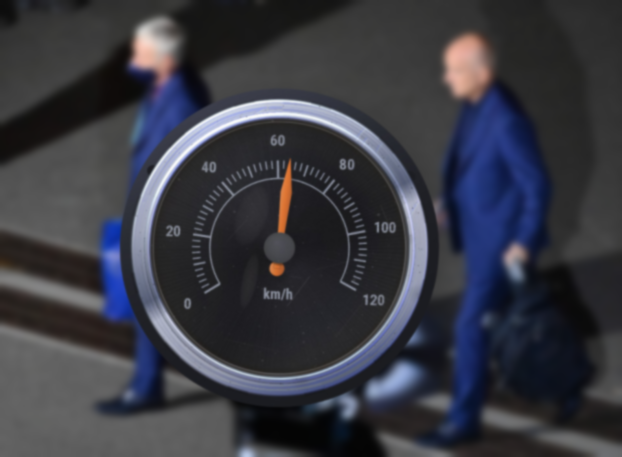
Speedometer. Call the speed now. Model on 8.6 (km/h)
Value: 64 (km/h)
